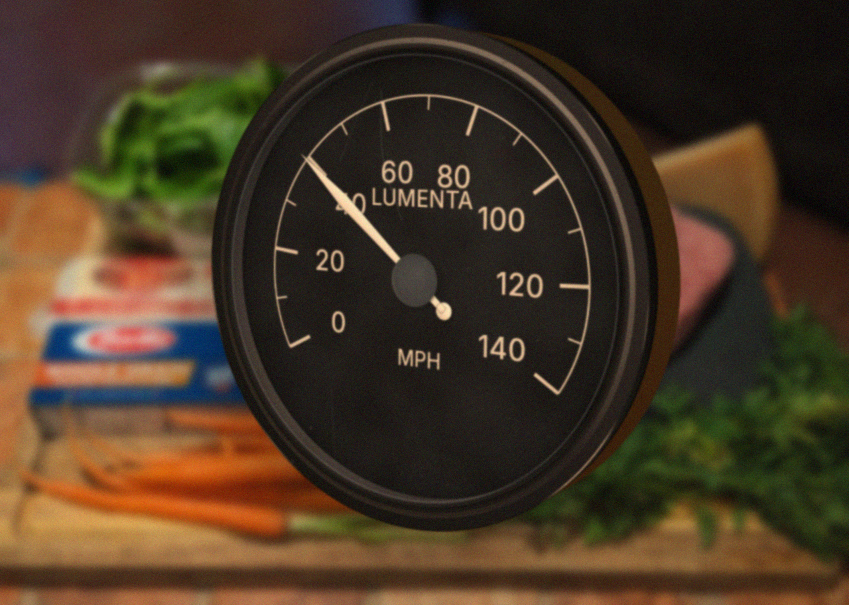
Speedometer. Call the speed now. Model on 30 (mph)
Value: 40 (mph)
